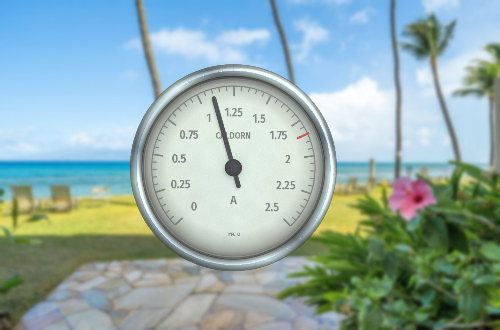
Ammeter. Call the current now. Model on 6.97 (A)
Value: 1.1 (A)
